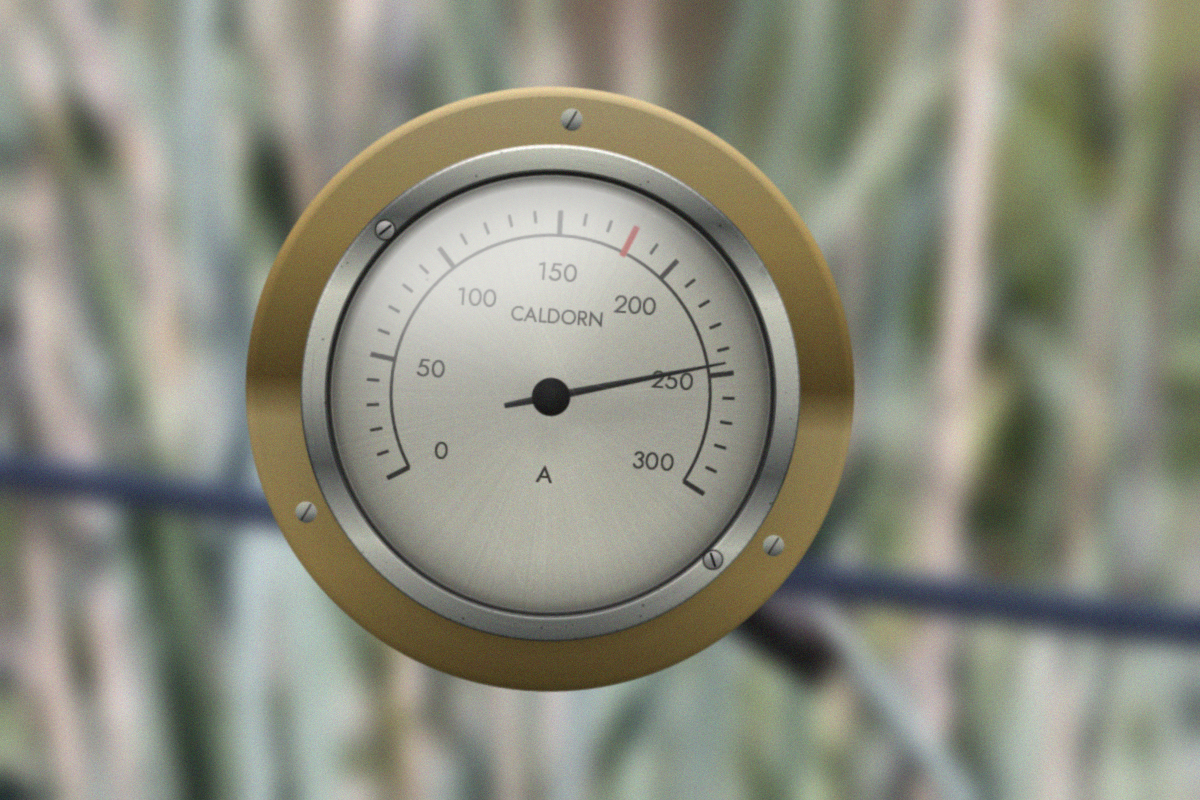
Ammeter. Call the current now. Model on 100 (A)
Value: 245 (A)
